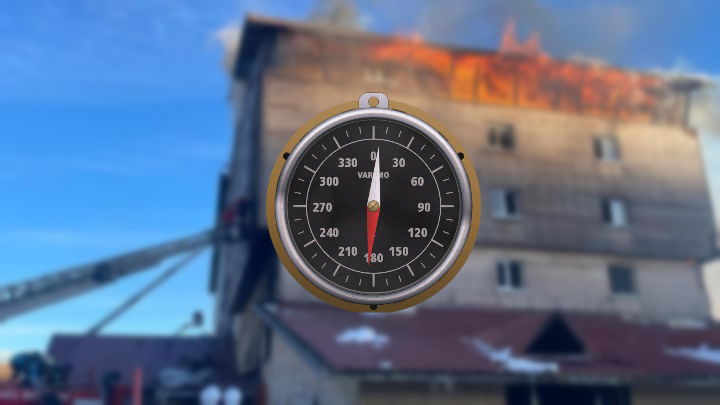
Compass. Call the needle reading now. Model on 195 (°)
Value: 185 (°)
